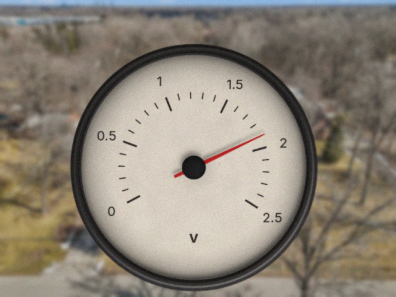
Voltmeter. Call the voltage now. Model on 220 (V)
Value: 1.9 (V)
